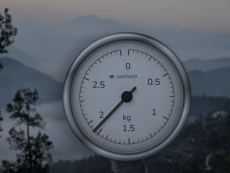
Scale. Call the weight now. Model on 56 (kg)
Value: 1.9 (kg)
